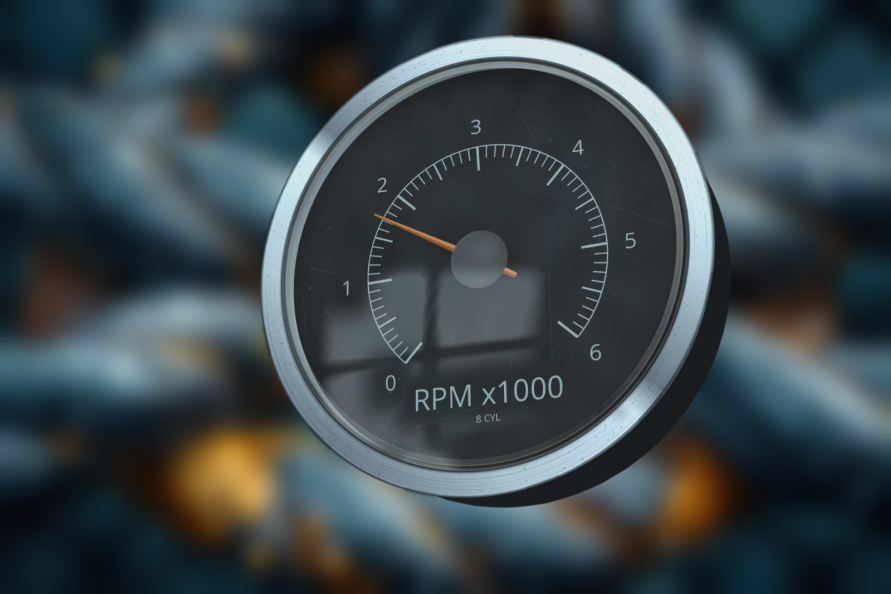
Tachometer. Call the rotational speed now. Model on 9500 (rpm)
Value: 1700 (rpm)
